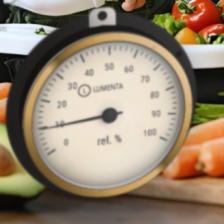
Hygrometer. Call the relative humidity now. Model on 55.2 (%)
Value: 10 (%)
